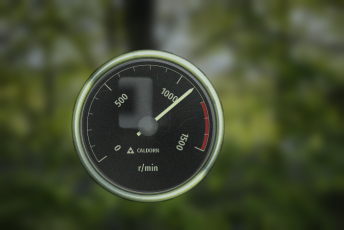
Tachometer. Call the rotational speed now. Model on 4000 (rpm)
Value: 1100 (rpm)
